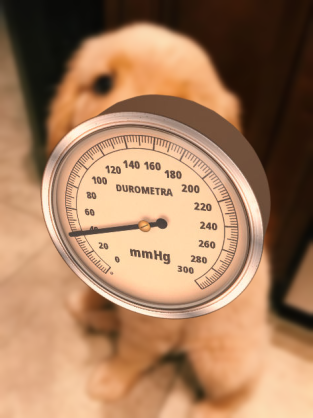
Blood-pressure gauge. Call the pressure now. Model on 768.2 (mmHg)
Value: 40 (mmHg)
